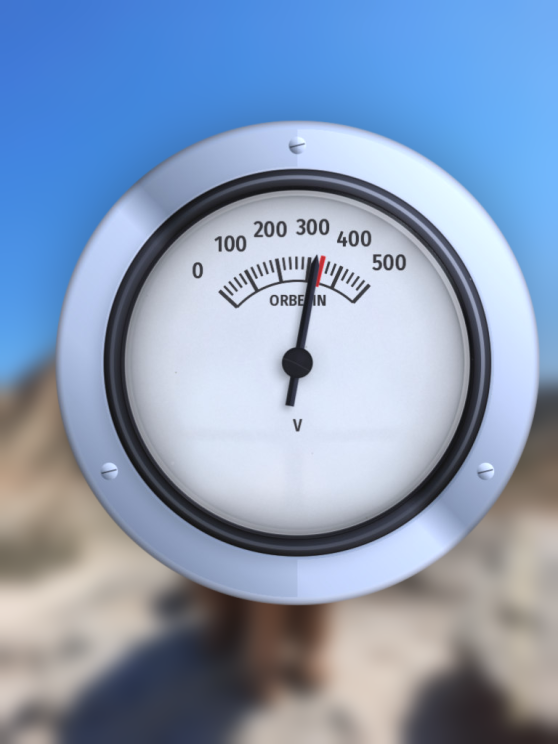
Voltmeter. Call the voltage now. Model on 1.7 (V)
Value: 320 (V)
